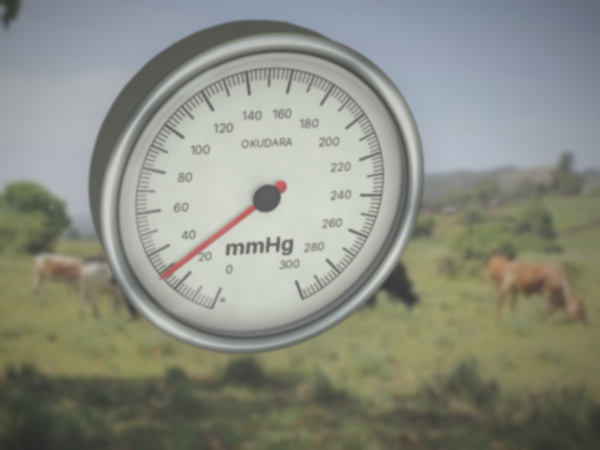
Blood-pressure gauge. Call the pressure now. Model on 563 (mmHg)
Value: 30 (mmHg)
